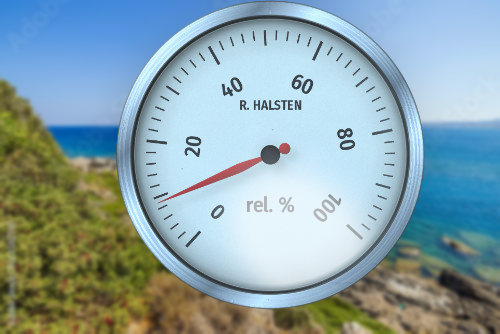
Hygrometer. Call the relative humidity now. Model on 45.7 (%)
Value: 9 (%)
